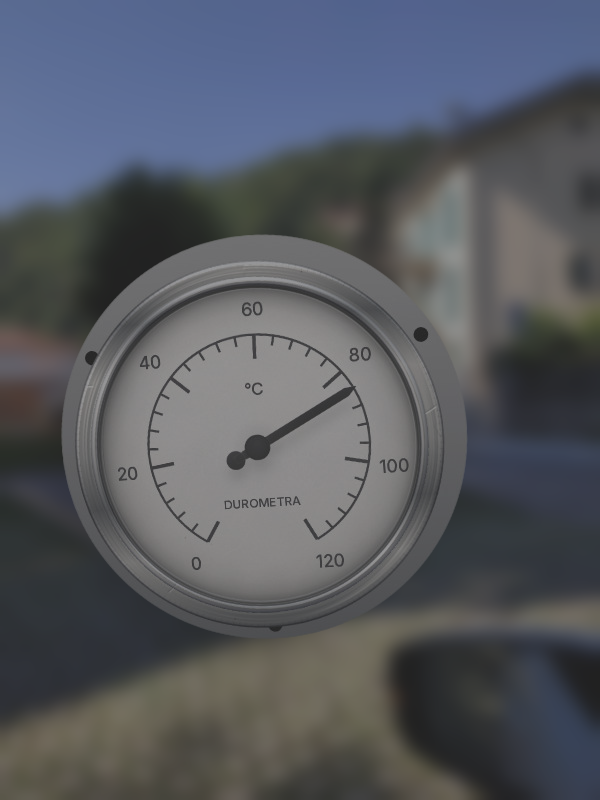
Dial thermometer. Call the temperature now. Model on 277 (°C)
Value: 84 (°C)
